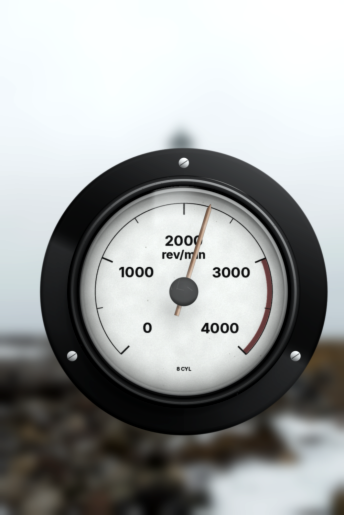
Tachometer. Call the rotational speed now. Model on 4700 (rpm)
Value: 2250 (rpm)
